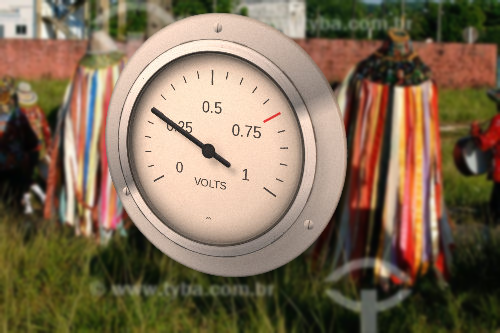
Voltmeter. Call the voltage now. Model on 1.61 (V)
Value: 0.25 (V)
